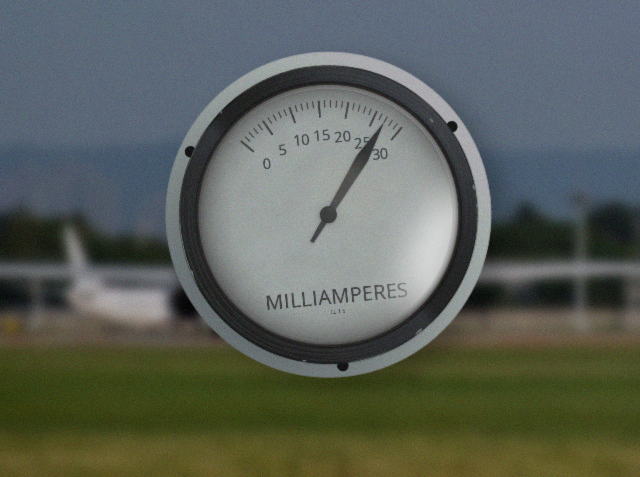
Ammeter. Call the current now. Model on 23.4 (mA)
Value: 27 (mA)
